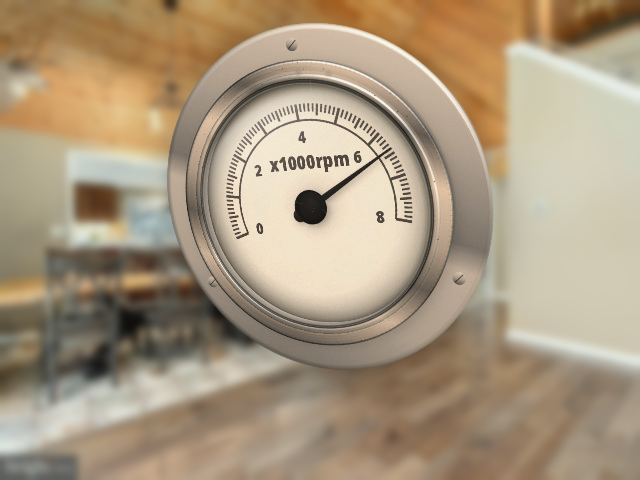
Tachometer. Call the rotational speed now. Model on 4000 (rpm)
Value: 6400 (rpm)
